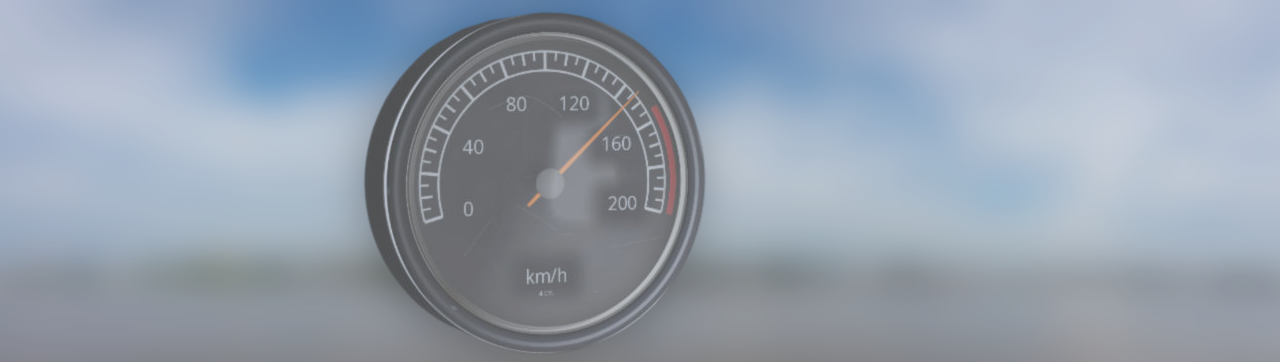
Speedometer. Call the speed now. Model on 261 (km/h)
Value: 145 (km/h)
